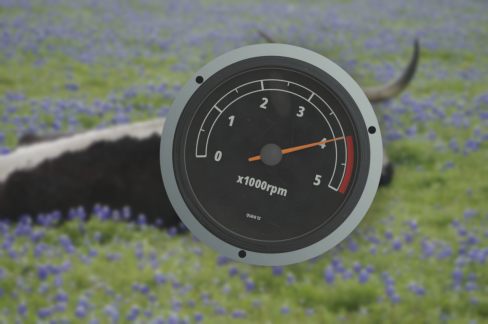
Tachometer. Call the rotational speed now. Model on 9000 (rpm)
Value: 4000 (rpm)
